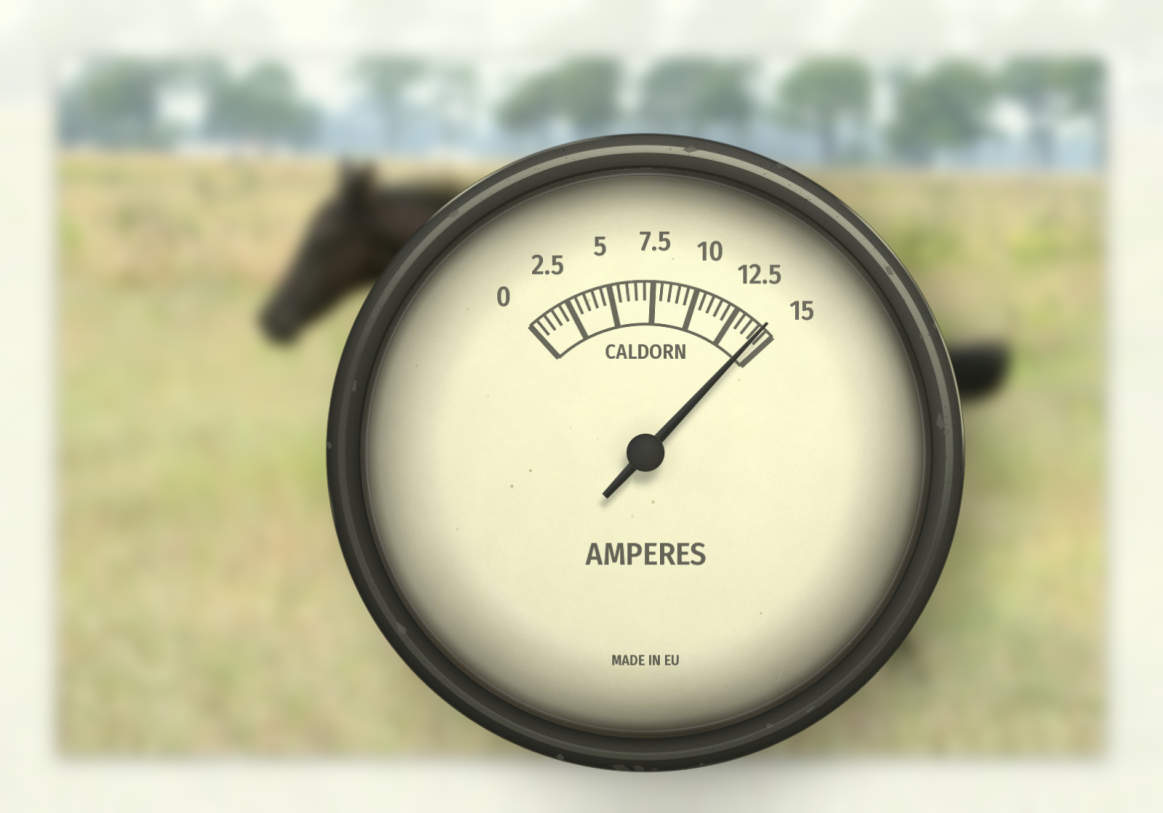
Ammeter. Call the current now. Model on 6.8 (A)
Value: 14.25 (A)
